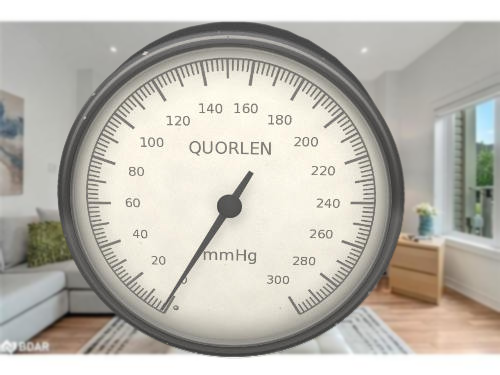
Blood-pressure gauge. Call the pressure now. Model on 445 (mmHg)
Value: 2 (mmHg)
